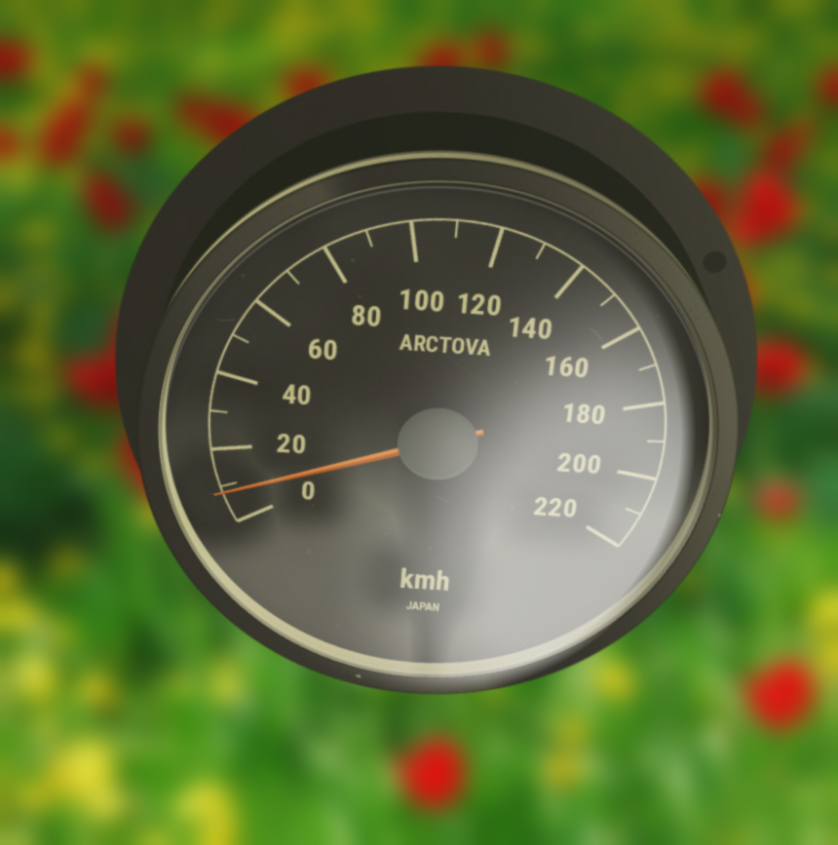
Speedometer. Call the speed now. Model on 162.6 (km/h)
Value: 10 (km/h)
